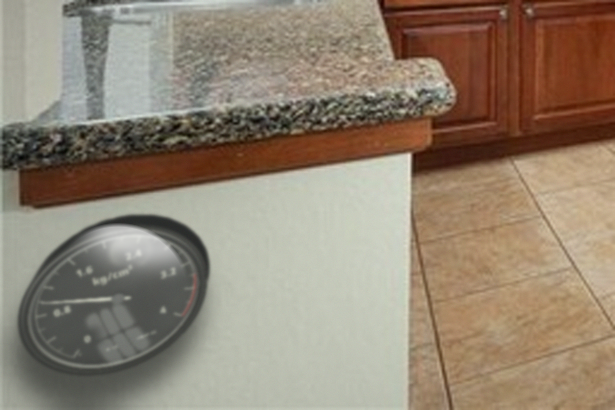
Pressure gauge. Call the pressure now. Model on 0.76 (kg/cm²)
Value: 1 (kg/cm²)
